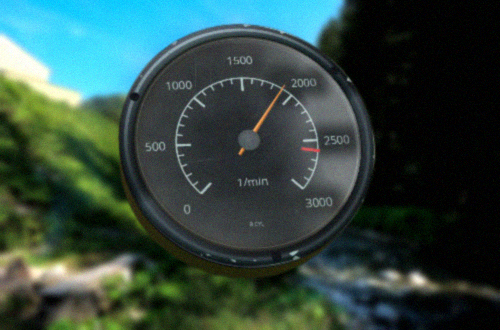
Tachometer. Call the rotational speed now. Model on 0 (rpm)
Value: 1900 (rpm)
